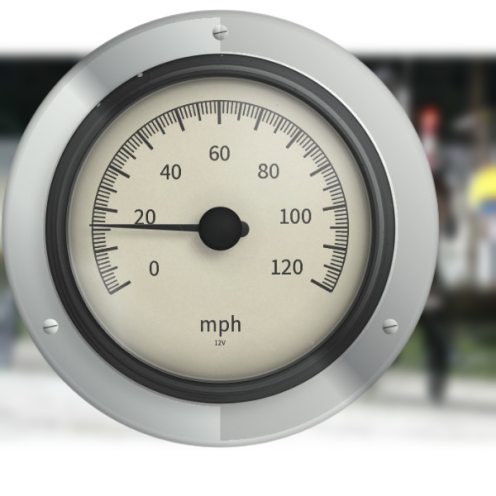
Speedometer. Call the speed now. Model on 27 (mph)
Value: 16 (mph)
